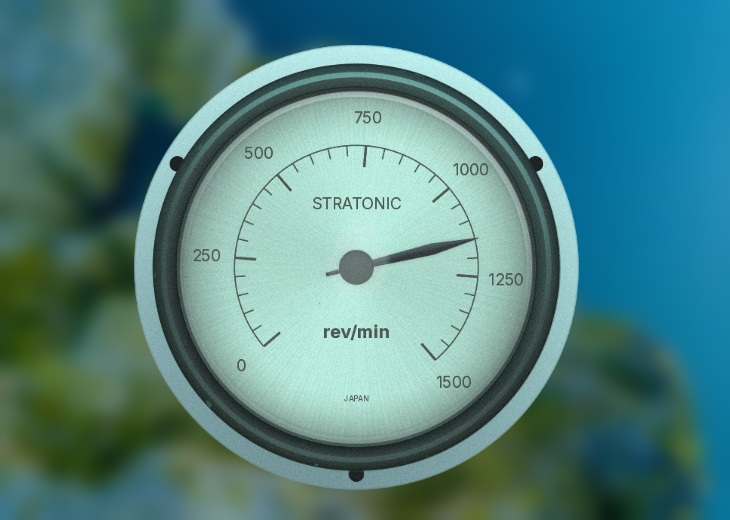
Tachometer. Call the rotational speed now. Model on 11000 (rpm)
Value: 1150 (rpm)
